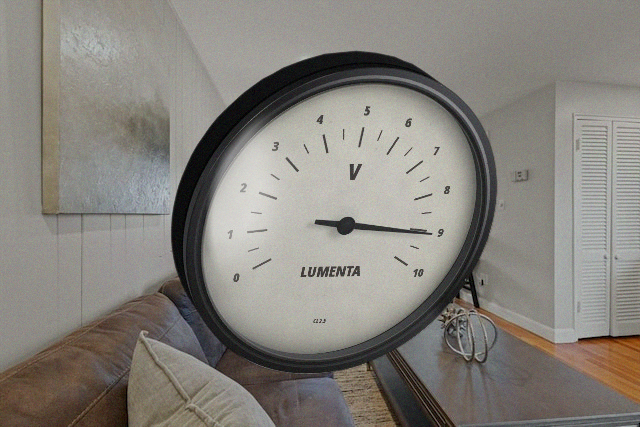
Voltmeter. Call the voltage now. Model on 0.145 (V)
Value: 9 (V)
